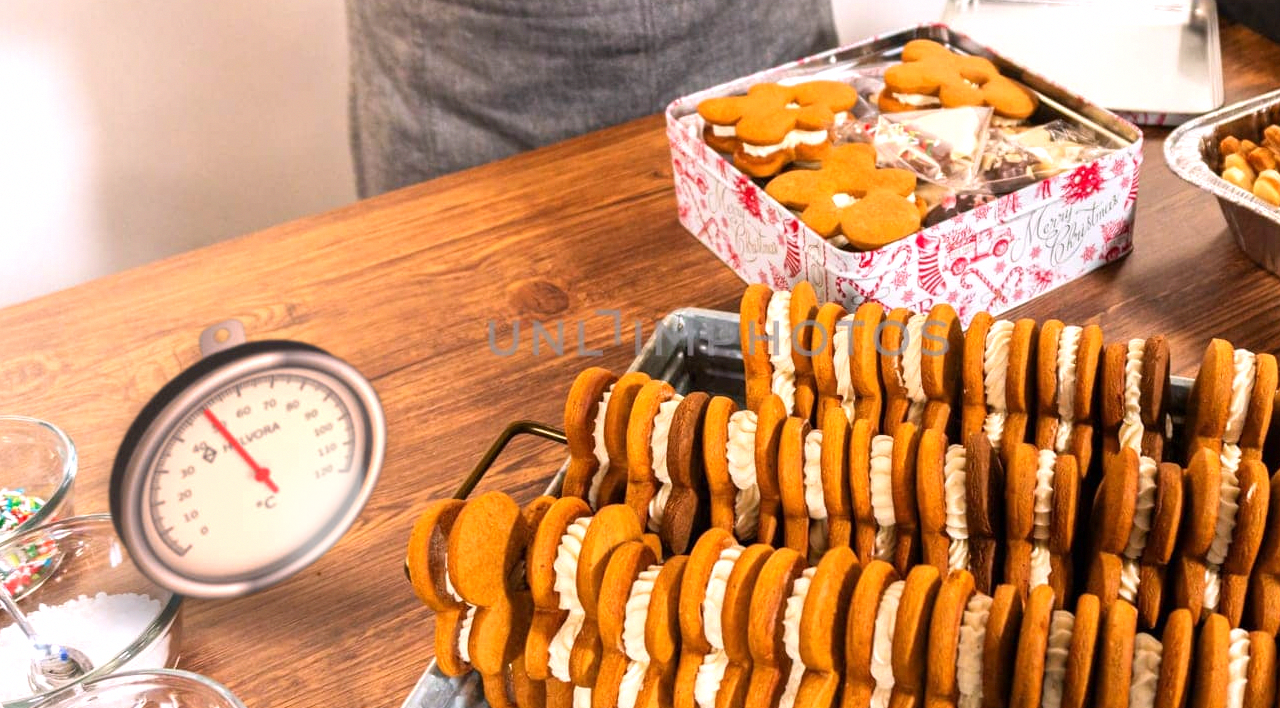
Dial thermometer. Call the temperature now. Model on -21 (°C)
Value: 50 (°C)
